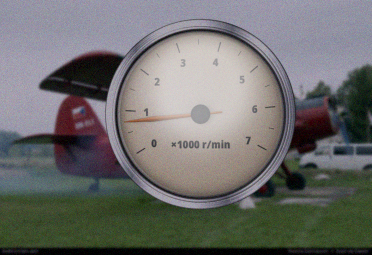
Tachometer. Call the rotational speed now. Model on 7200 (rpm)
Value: 750 (rpm)
